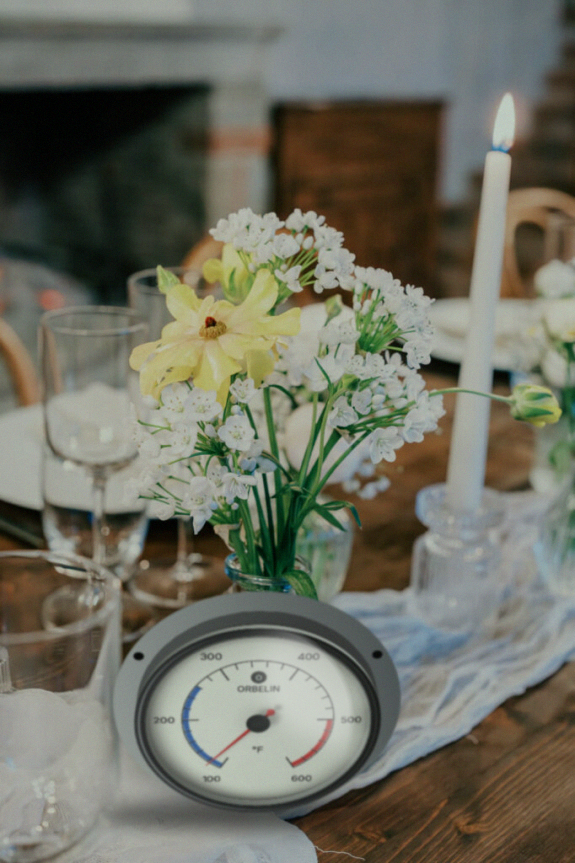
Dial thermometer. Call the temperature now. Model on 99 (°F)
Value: 120 (°F)
